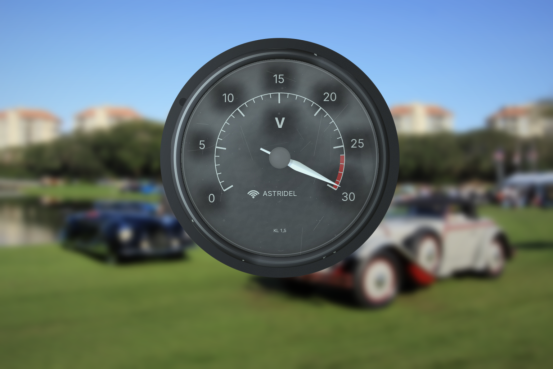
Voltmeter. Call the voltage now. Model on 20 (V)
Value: 29.5 (V)
